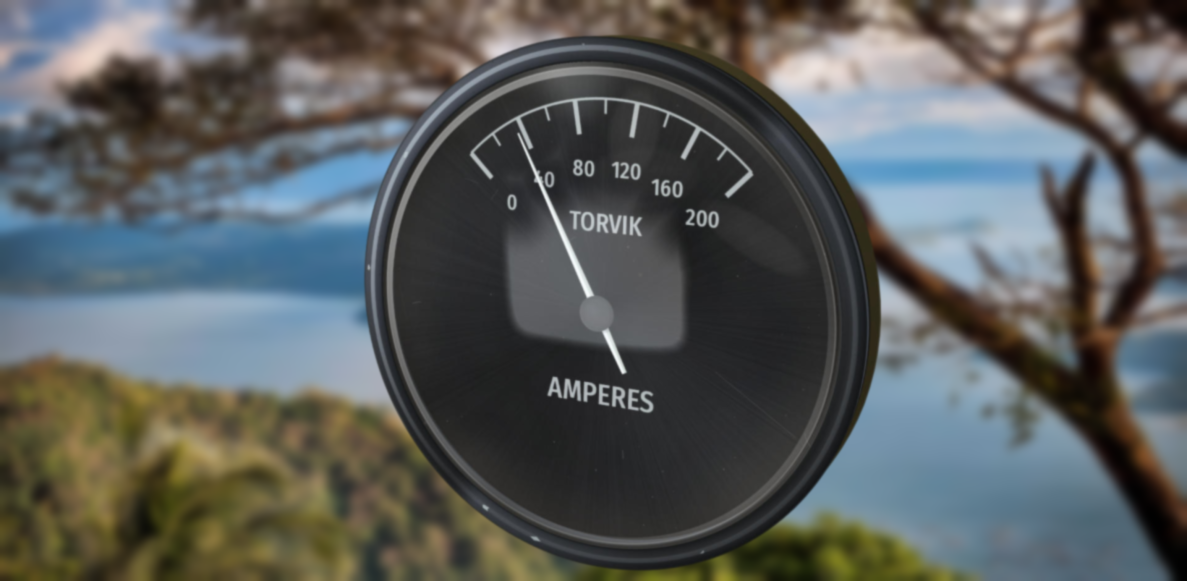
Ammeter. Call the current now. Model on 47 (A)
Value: 40 (A)
